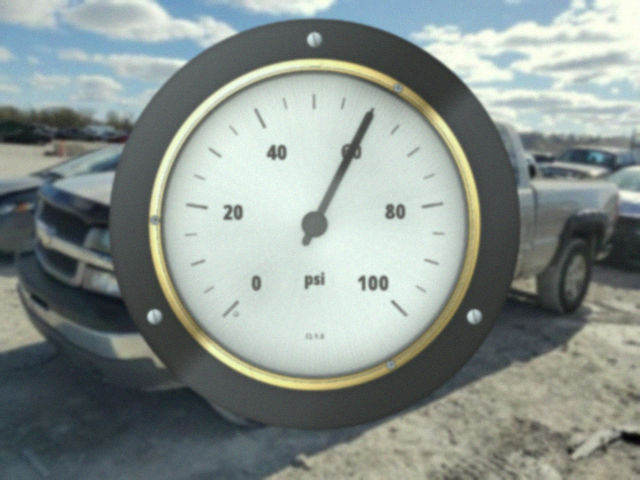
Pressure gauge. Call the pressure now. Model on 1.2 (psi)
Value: 60 (psi)
